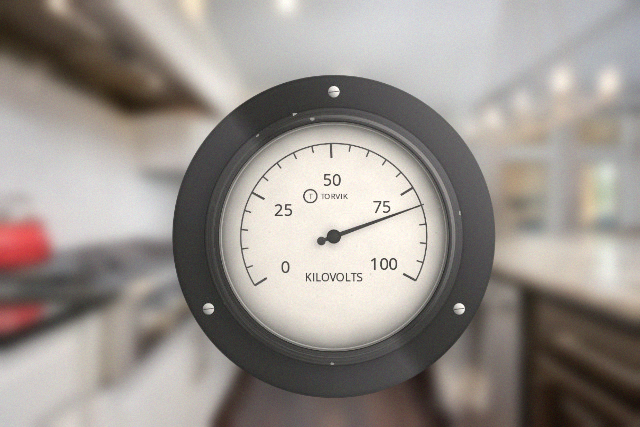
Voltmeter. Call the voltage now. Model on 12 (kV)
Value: 80 (kV)
